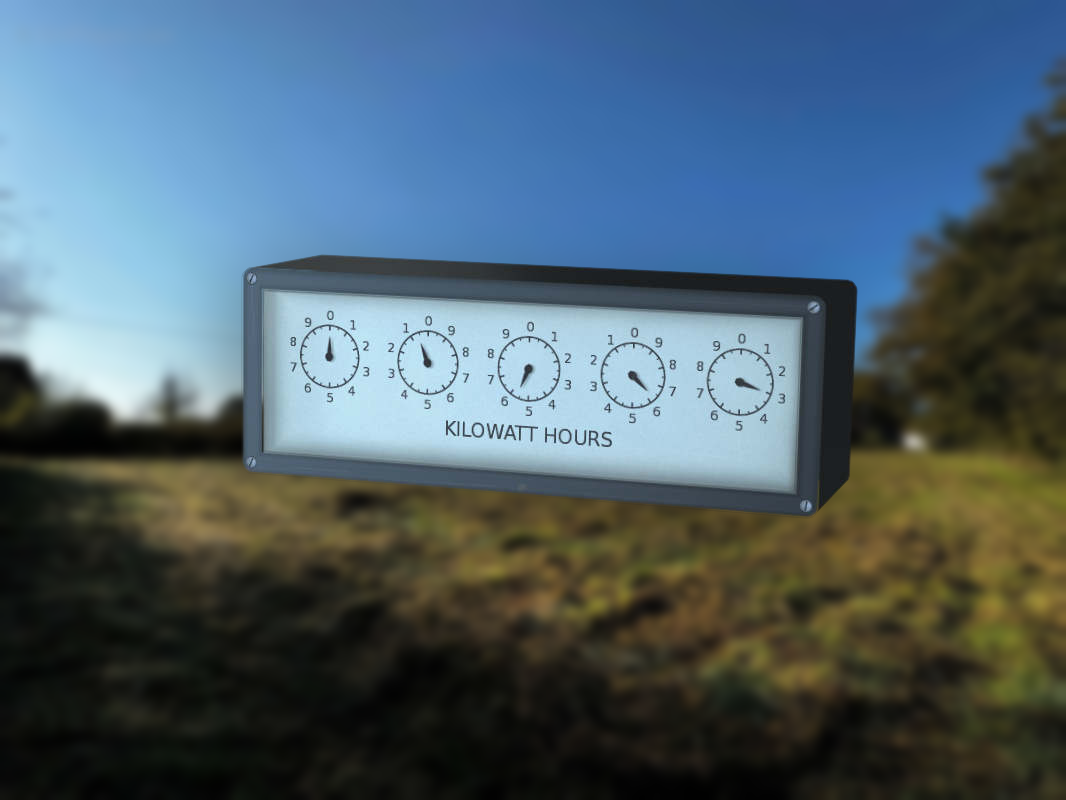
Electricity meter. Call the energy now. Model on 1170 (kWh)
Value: 563 (kWh)
